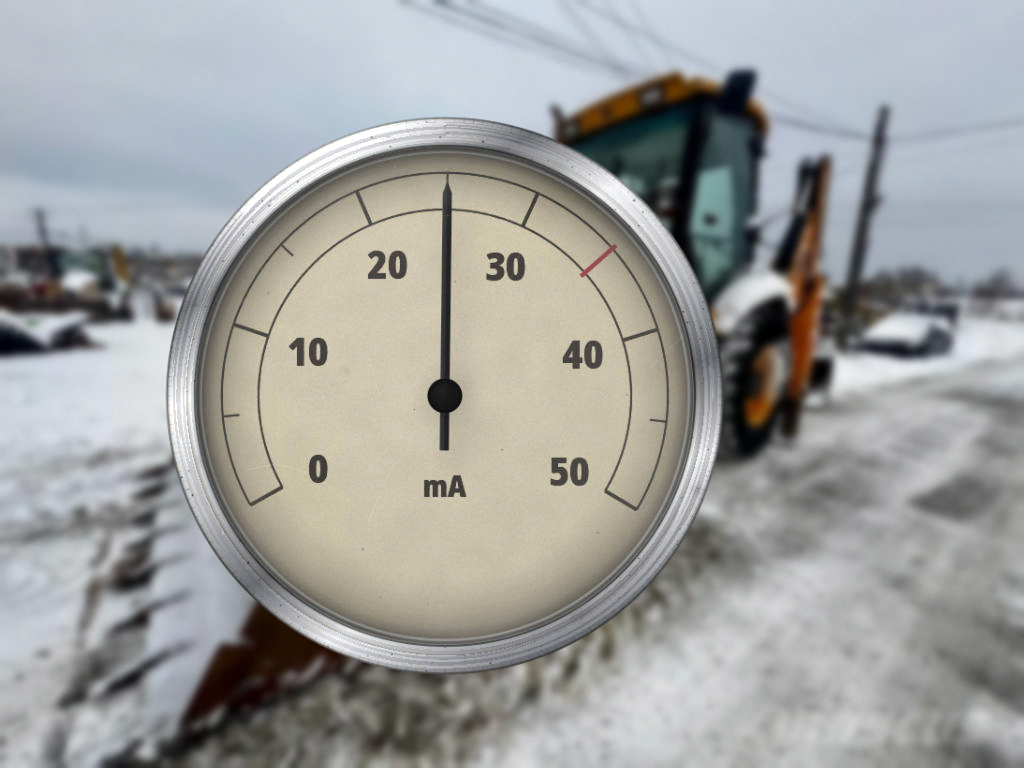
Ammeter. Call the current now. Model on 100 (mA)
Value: 25 (mA)
